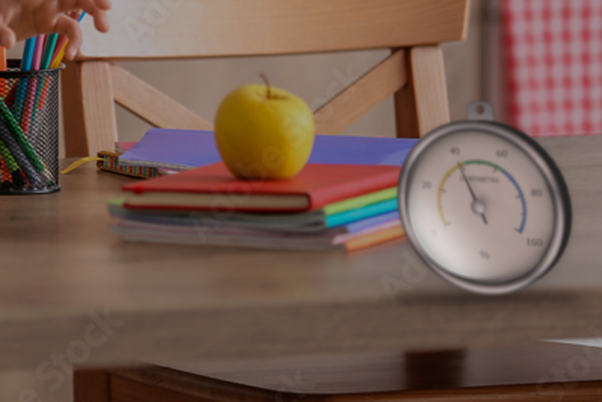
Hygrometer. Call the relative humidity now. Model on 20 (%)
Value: 40 (%)
